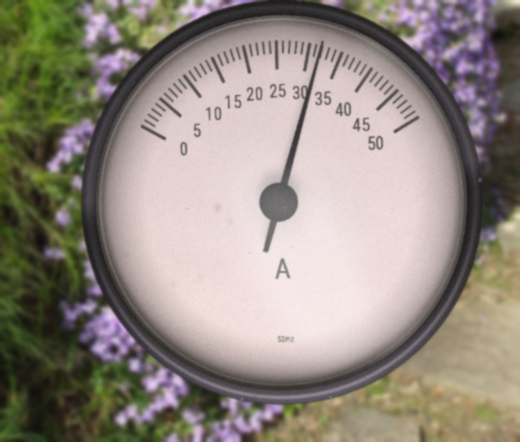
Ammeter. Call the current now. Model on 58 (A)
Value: 32 (A)
